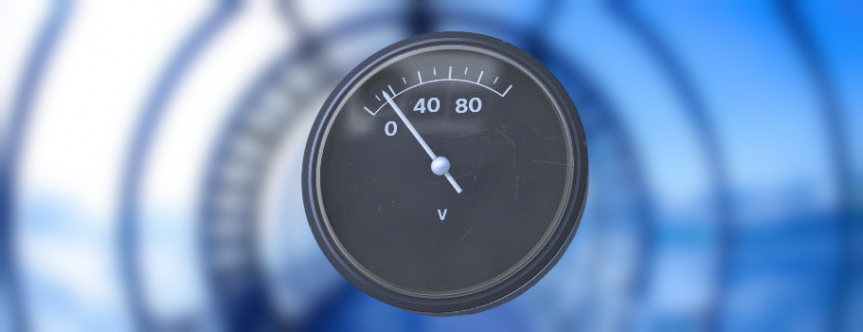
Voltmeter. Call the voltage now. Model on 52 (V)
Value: 15 (V)
